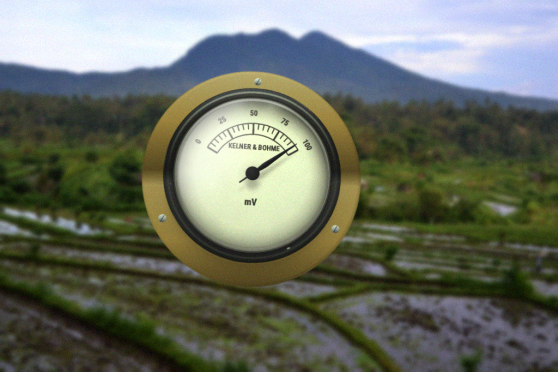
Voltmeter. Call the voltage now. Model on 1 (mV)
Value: 95 (mV)
